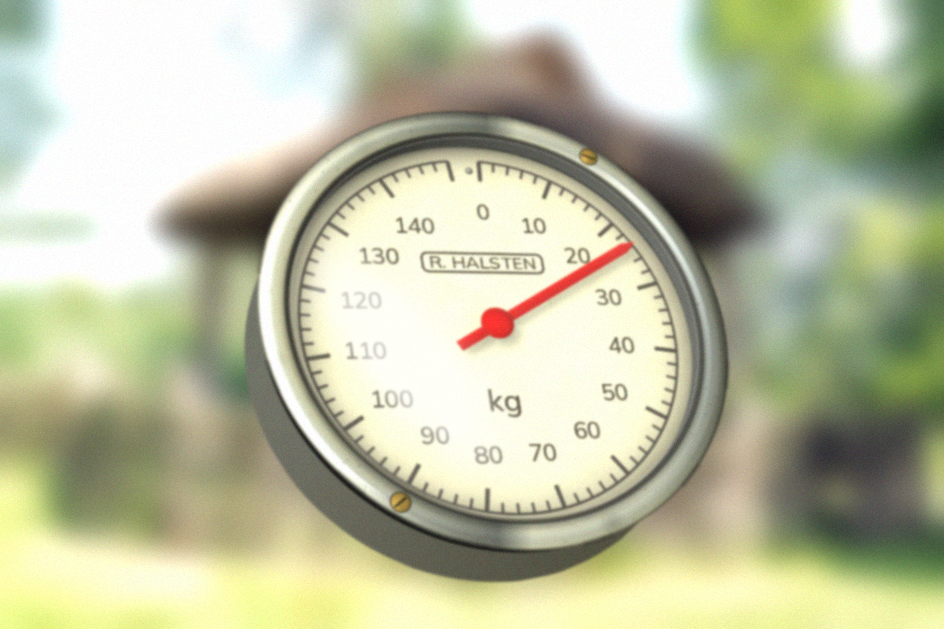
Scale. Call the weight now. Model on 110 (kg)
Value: 24 (kg)
